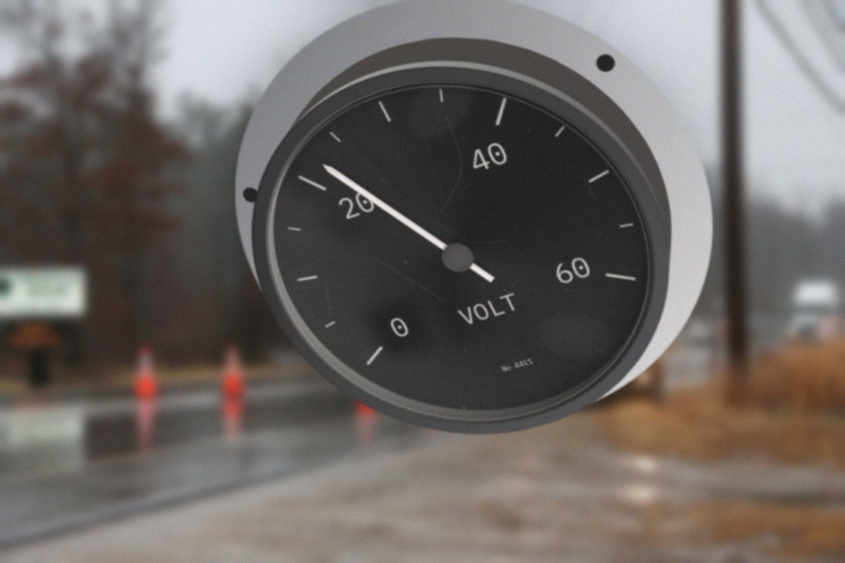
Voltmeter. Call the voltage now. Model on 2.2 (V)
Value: 22.5 (V)
